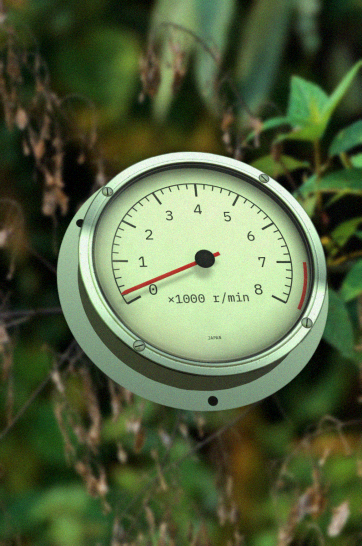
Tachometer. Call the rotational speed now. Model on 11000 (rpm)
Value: 200 (rpm)
